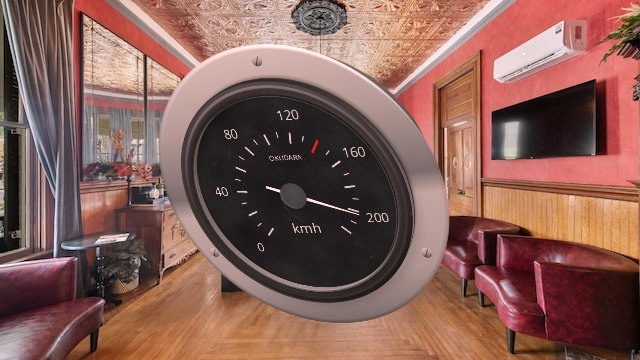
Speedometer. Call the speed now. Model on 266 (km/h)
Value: 200 (km/h)
